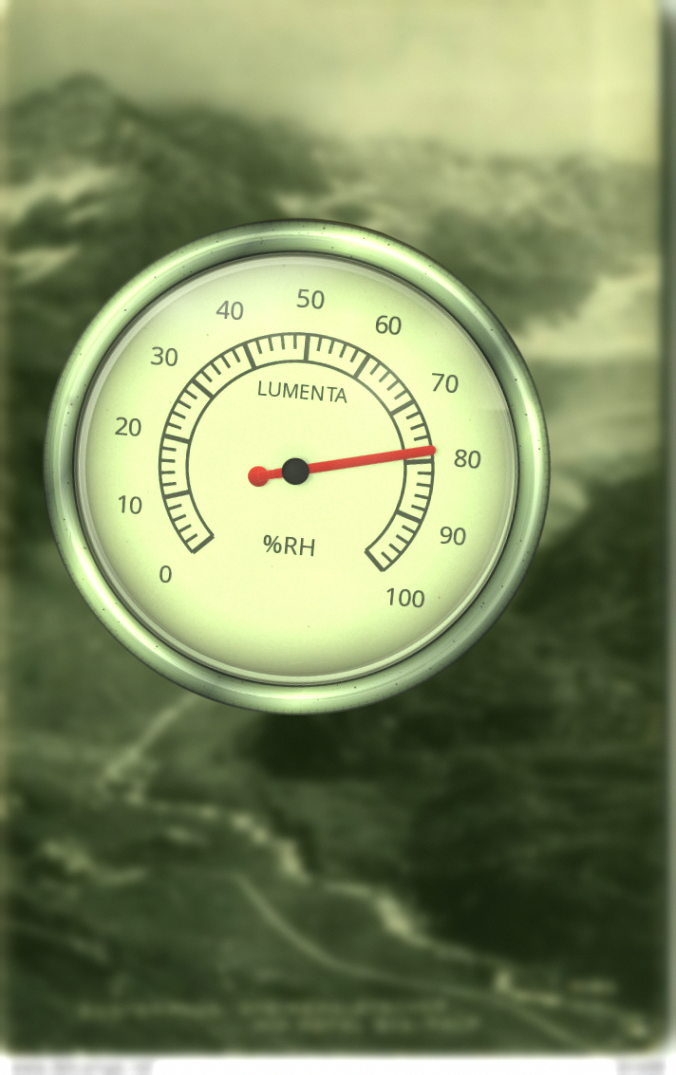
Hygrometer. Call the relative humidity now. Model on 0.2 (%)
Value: 78 (%)
